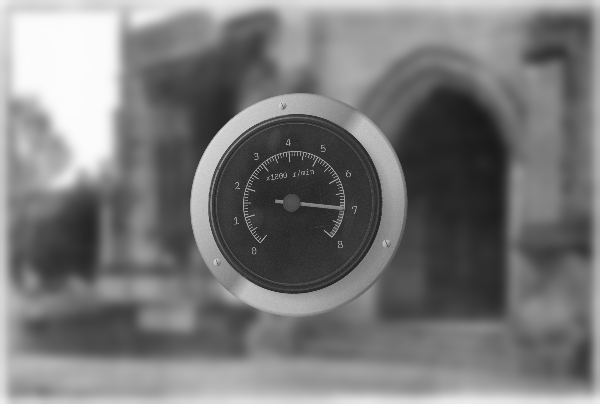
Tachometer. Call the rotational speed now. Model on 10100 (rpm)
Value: 7000 (rpm)
